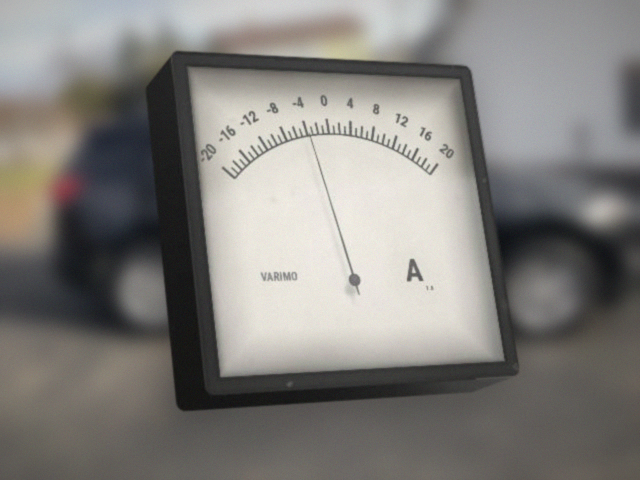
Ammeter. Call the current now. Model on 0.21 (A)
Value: -4 (A)
